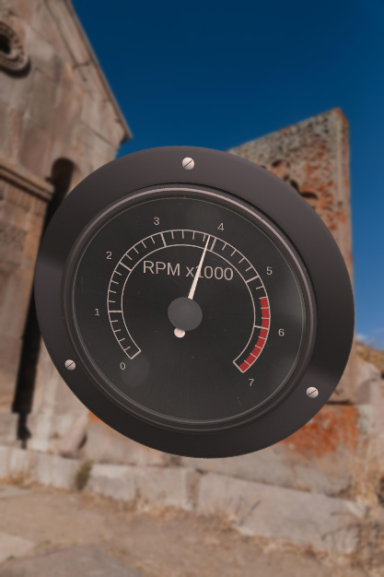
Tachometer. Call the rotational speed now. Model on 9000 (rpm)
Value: 3900 (rpm)
